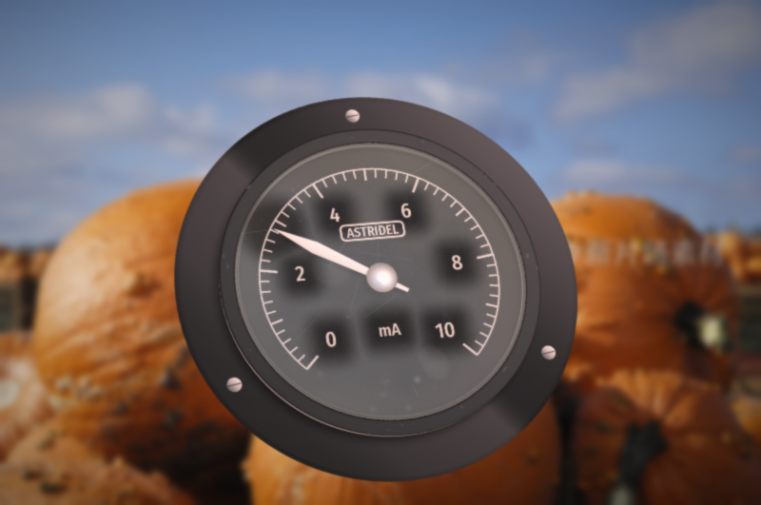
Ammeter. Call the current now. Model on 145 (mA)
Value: 2.8 (mA)
